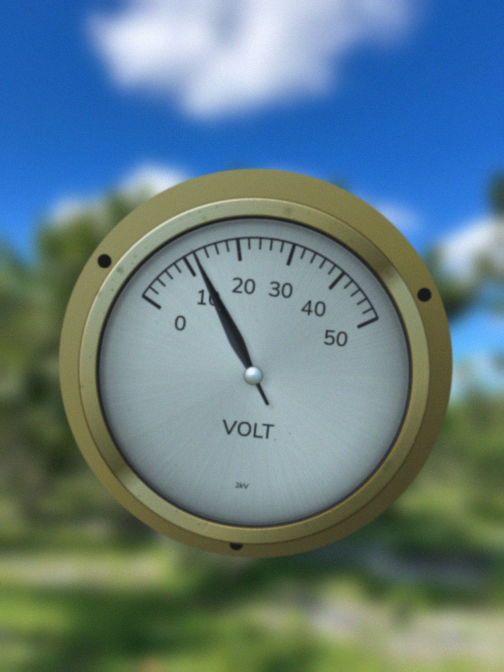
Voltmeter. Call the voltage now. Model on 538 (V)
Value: 12 (V)
